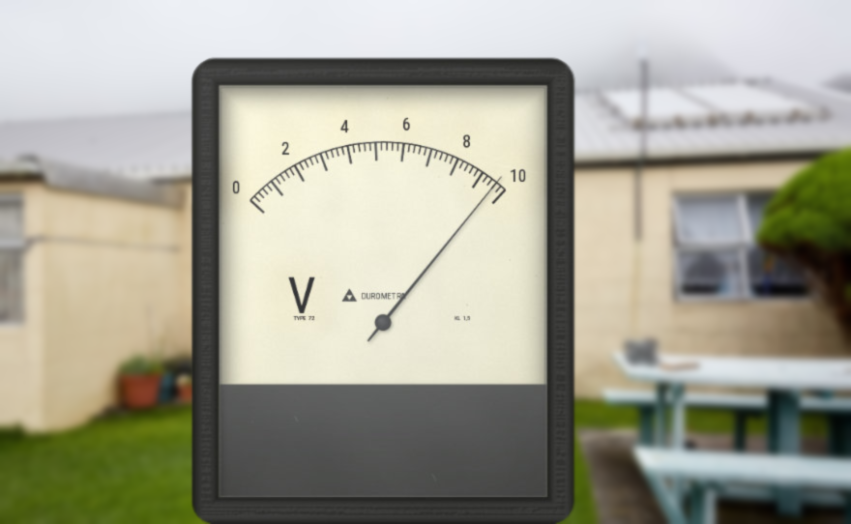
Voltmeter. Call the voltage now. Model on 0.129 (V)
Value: 9.6 (V)
